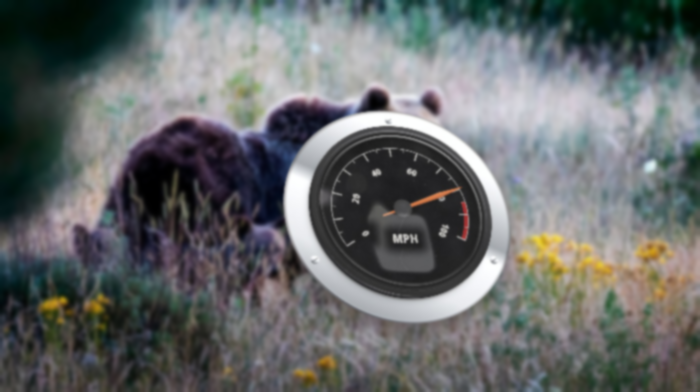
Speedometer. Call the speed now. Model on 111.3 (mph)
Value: 80 (mph)
